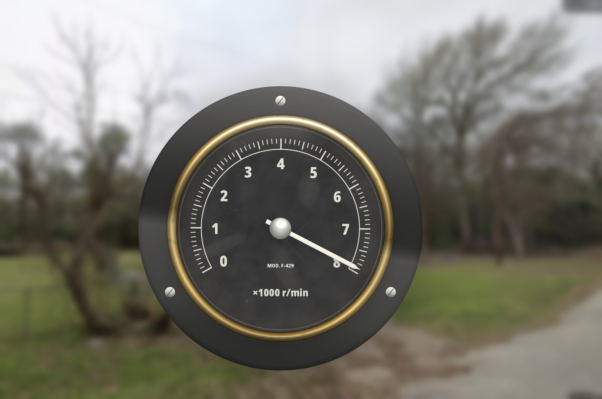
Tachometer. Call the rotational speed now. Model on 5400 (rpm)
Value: 7900 (rpm)
